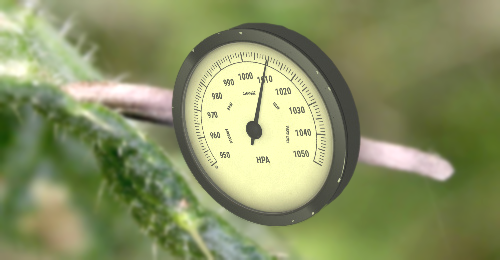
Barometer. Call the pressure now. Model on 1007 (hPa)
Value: 1010 (hPa)
